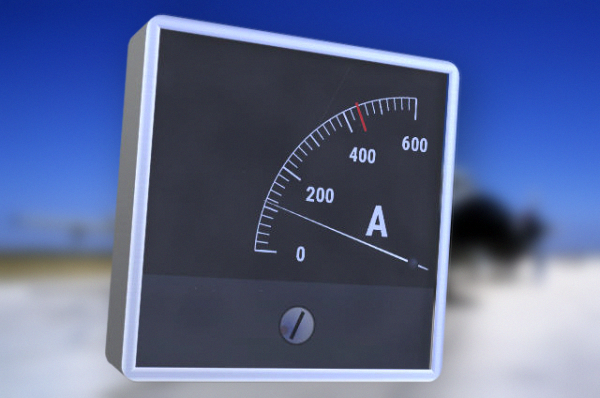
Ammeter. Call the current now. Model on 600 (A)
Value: 110 (A)
